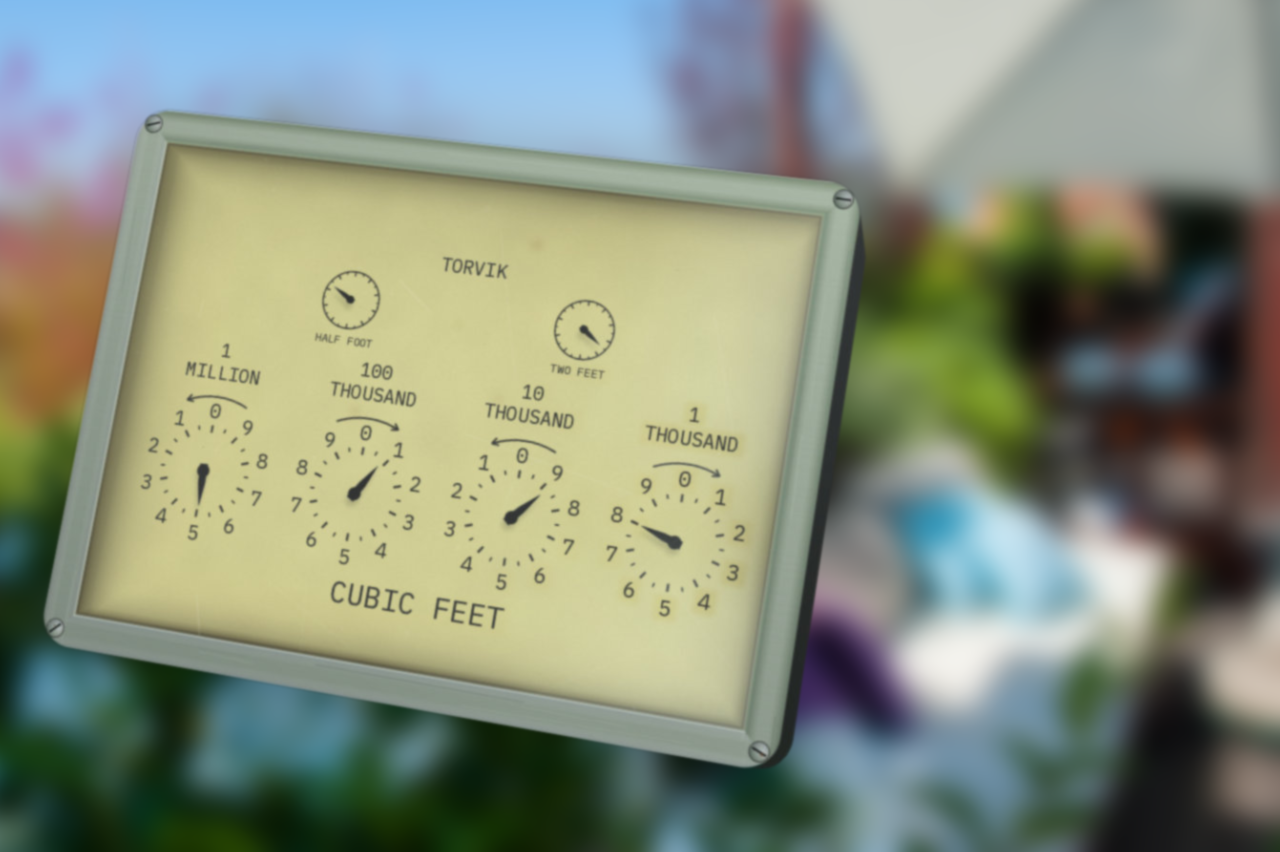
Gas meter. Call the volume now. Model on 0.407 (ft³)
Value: 508800 (ft³)
